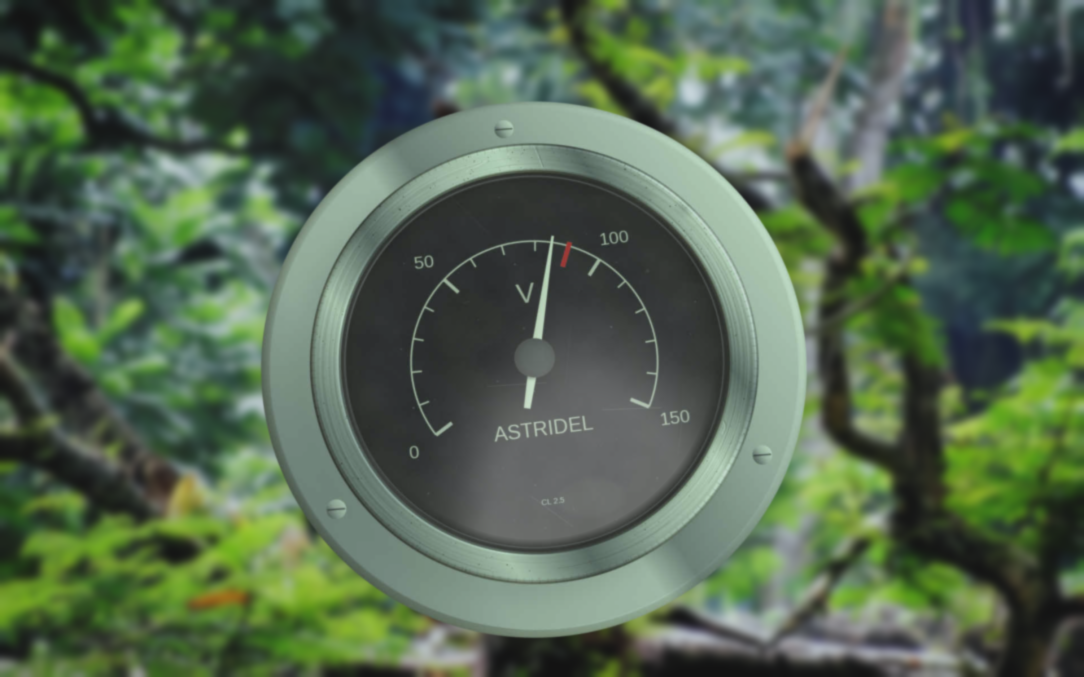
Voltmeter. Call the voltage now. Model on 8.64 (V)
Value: 85 (V)
